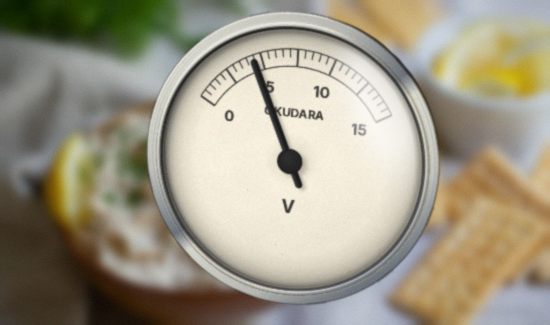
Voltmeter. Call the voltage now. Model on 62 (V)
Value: 4.5 (V)
